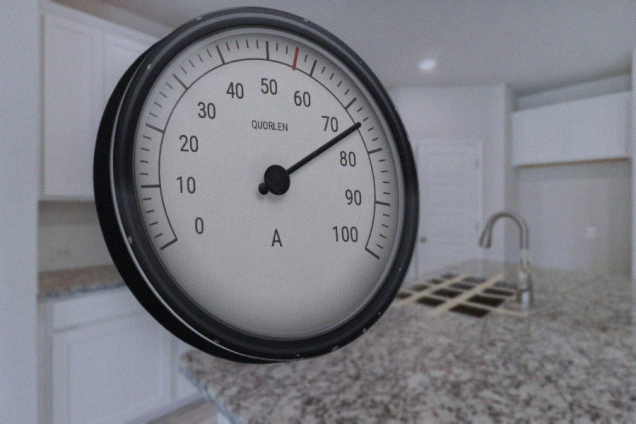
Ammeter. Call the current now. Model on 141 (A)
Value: 74 (A)
